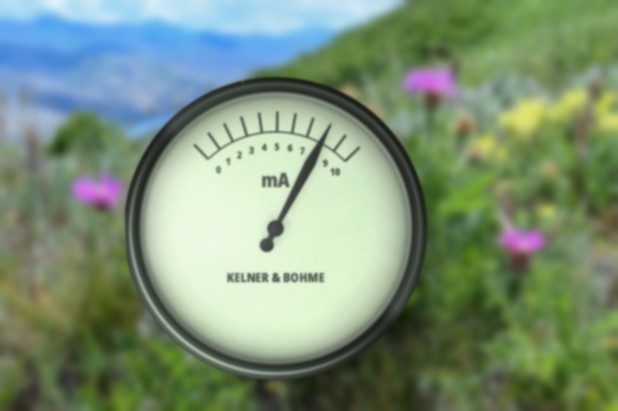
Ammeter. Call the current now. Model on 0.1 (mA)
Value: 8 (mA)
